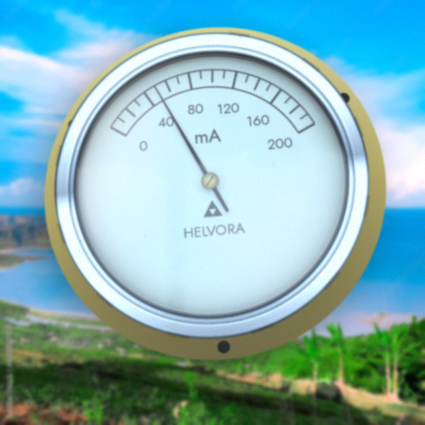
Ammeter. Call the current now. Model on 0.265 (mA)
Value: 50 (mA)
